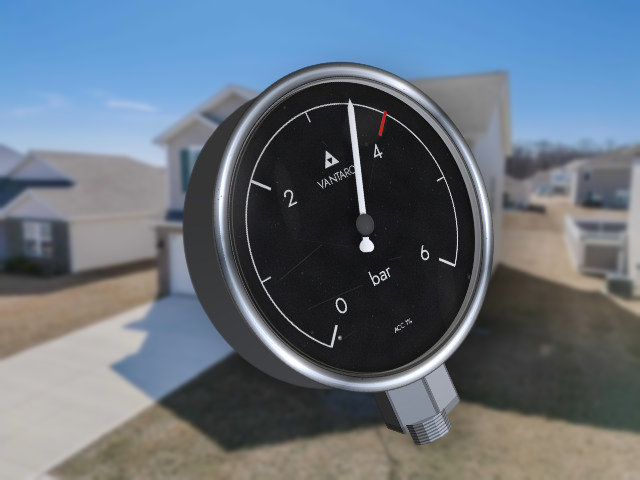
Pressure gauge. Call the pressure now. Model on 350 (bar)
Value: 3.5 (bar)
